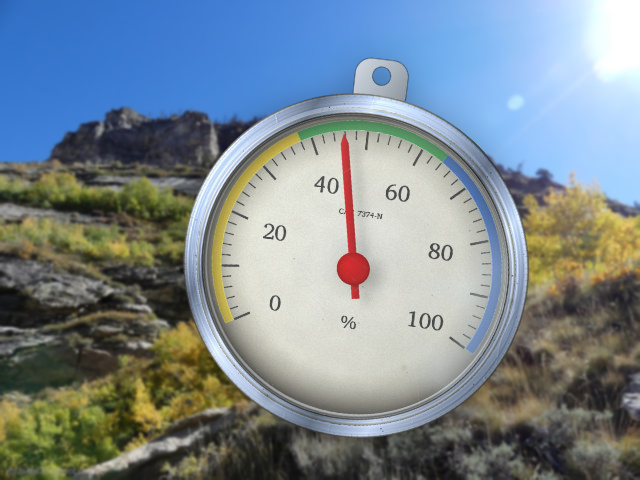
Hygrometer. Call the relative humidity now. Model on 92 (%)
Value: 46 (%)
